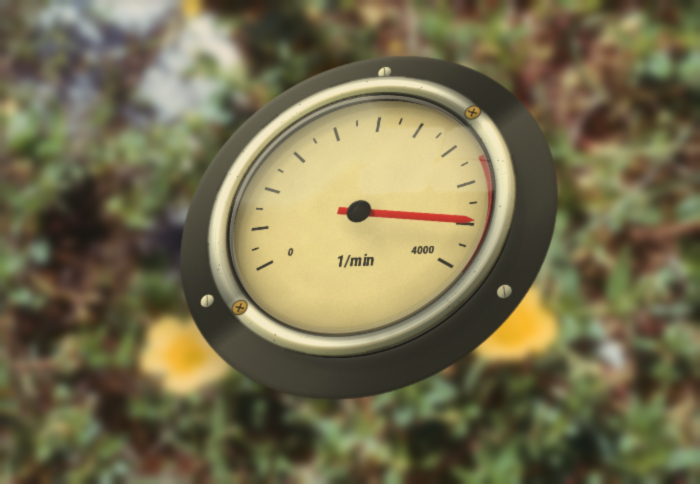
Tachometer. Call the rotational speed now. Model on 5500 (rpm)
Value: 3600 (rpm)
